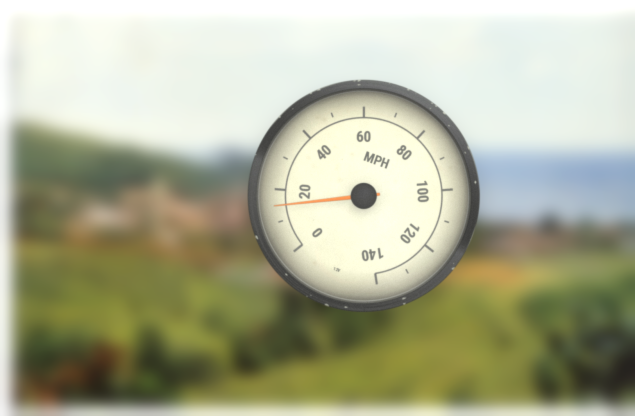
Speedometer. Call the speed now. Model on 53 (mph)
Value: 15 (mph)
